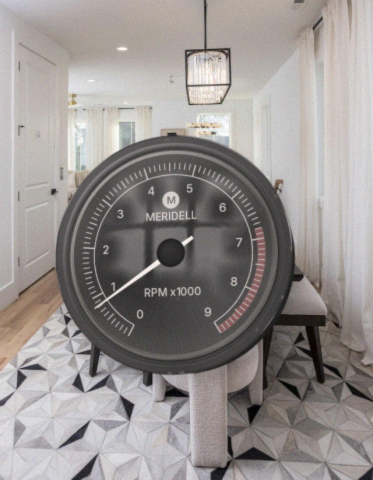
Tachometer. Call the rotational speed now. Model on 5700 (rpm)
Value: 800 (rpm)
